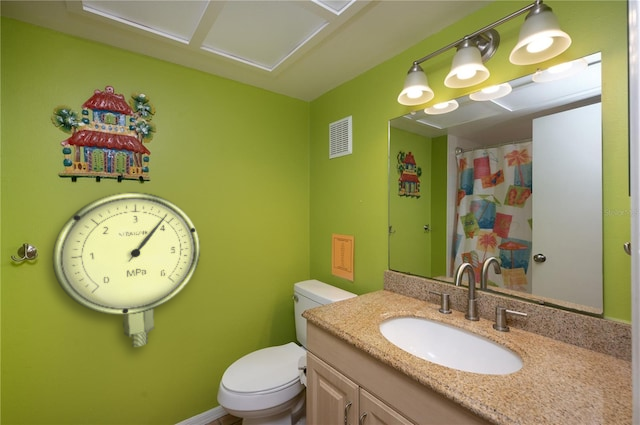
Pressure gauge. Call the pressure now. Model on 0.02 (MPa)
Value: 3.8 (MPa)
